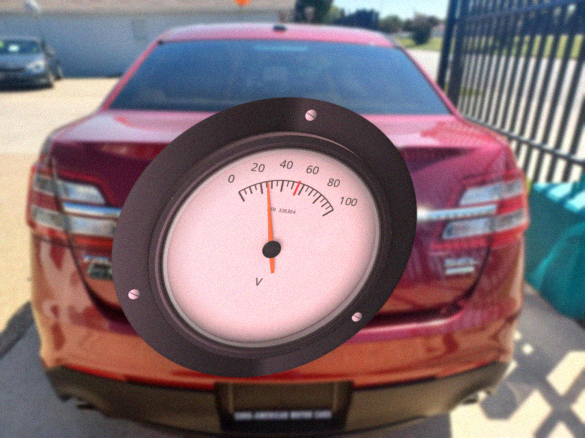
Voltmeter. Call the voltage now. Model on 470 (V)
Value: 25 (V)
